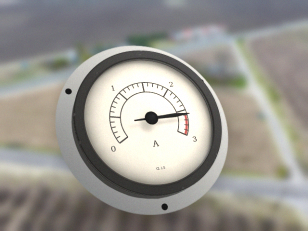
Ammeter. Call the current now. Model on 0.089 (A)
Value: 2.6 (A)
